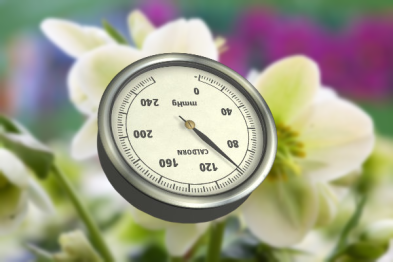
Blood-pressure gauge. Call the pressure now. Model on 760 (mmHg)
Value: 100 (mmHg)
